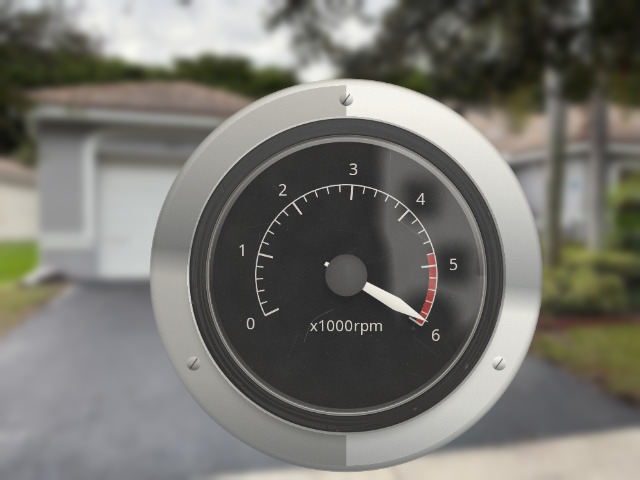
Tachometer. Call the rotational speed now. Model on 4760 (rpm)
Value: 5900 (rpm)
